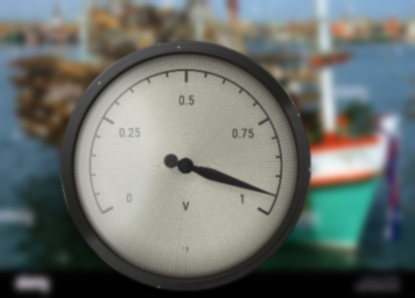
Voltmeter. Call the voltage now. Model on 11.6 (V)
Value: 0.95 (V)
